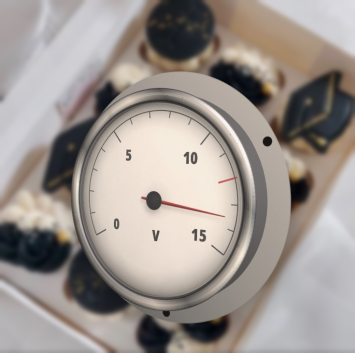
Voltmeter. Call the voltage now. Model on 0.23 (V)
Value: 13.5 (V)
